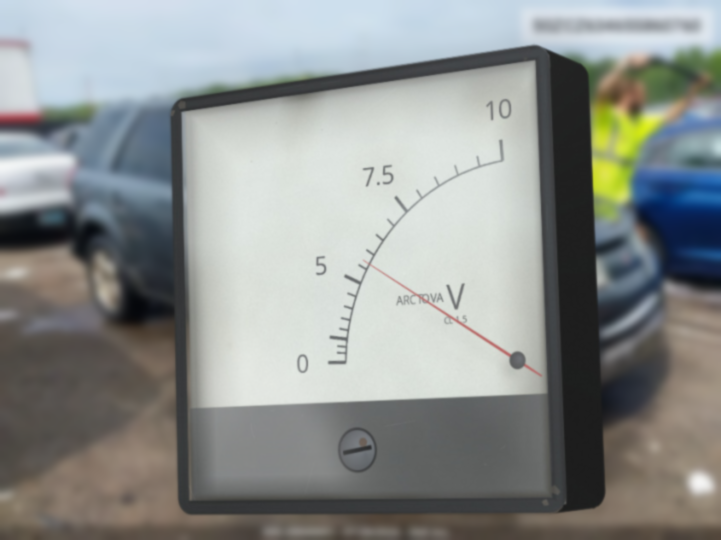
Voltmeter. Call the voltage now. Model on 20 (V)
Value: 5.75 (V)
